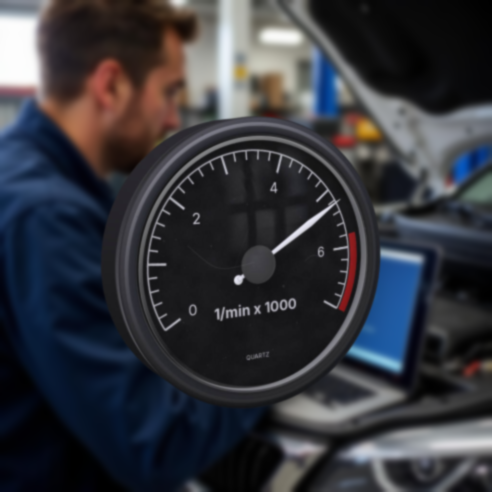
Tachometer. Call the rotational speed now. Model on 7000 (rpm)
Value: 5200 (rpm)
